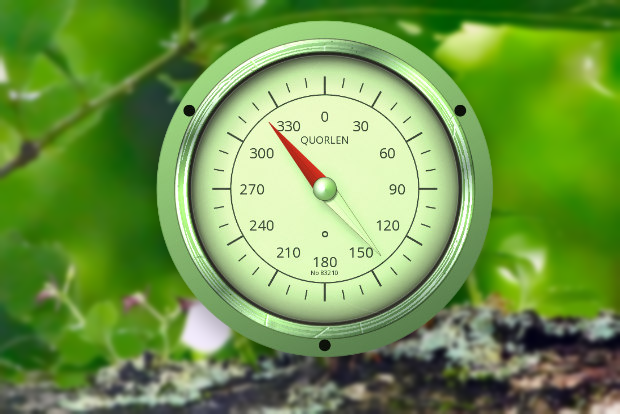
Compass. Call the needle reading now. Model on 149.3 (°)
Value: 320 (°)
